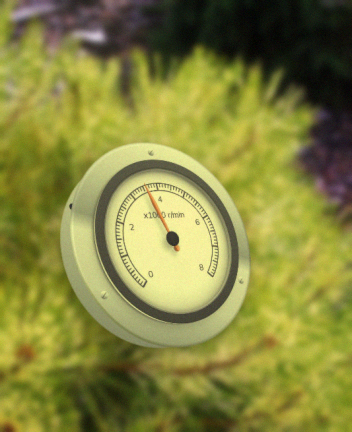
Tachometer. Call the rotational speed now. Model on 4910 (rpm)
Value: 3500 (rpm)
